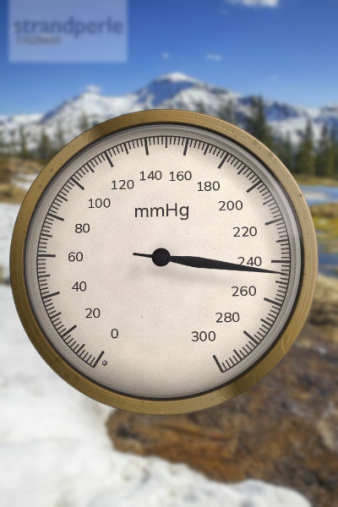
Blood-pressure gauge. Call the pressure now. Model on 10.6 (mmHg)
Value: 246 (mmHg)
